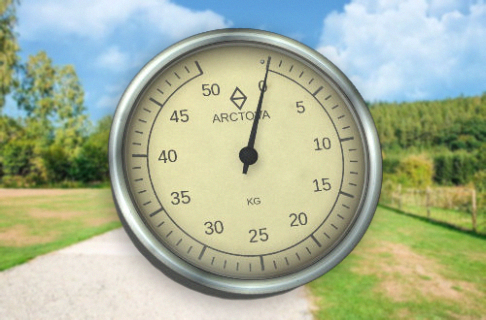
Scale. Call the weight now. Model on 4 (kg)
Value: 0 (kg)
